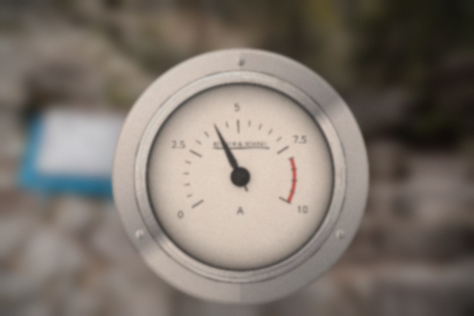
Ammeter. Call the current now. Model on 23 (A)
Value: 4 (A)
